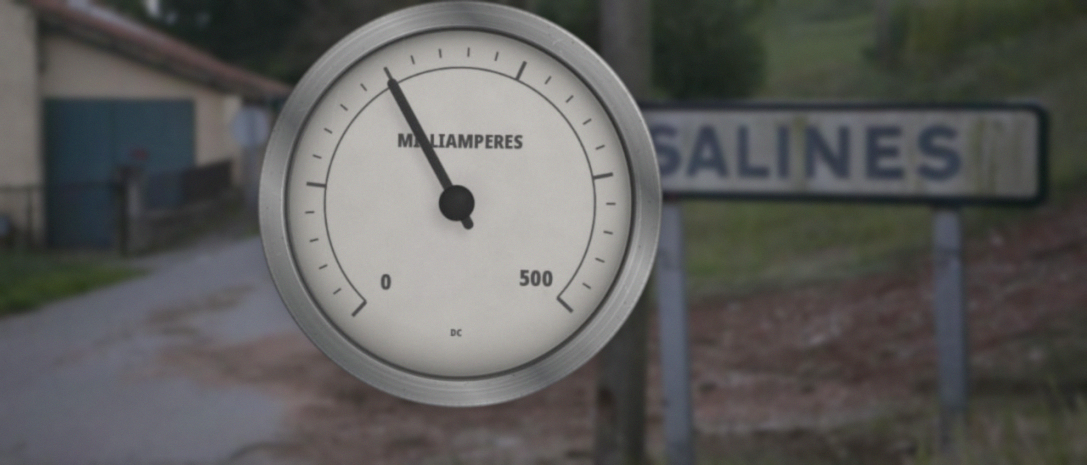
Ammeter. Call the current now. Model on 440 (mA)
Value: 200 (mA)
